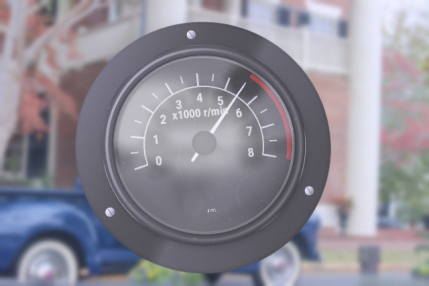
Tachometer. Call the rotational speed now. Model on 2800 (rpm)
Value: 5500 (rpm)
